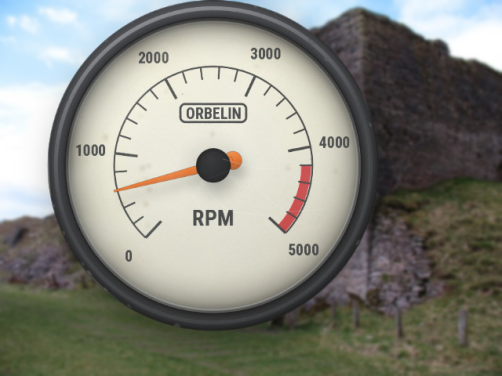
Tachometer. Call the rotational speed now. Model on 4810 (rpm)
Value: 600 (rpm)
